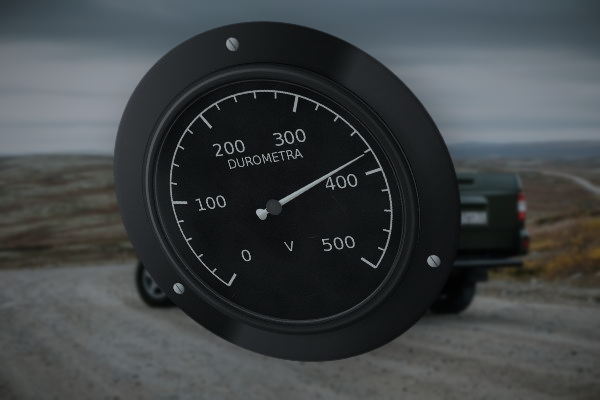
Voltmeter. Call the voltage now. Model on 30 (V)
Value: 380 (V)
